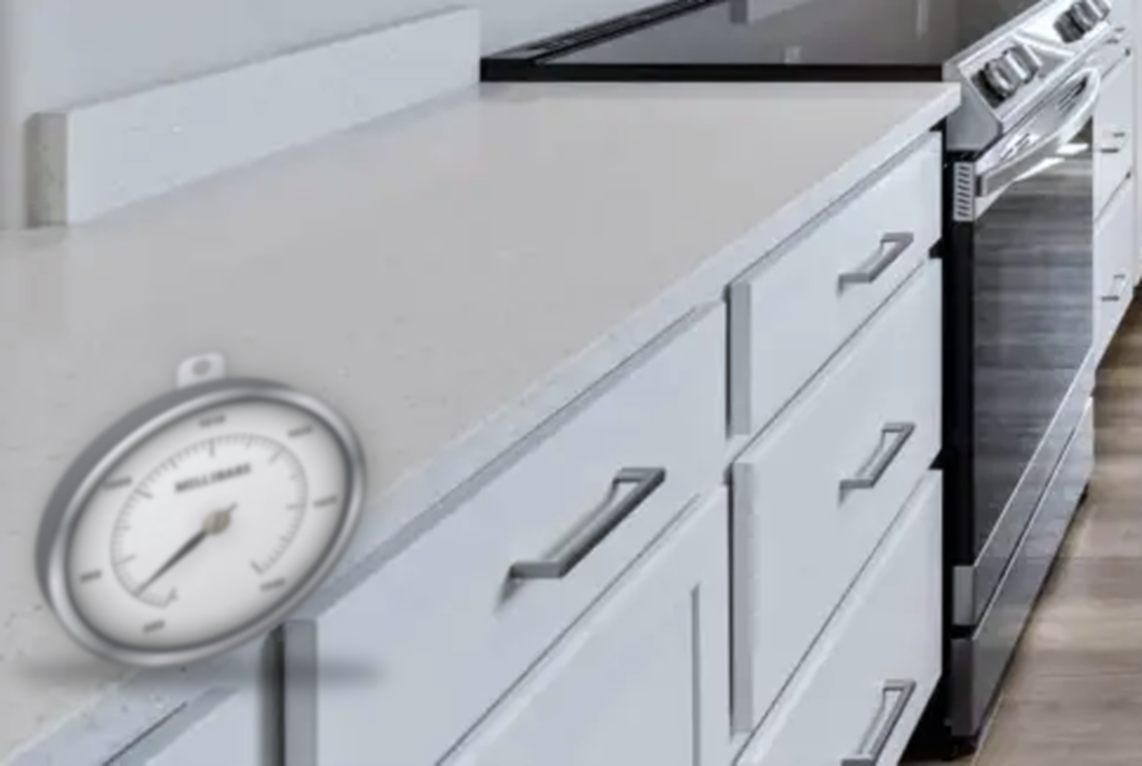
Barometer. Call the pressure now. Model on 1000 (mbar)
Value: 985 (mbar)
